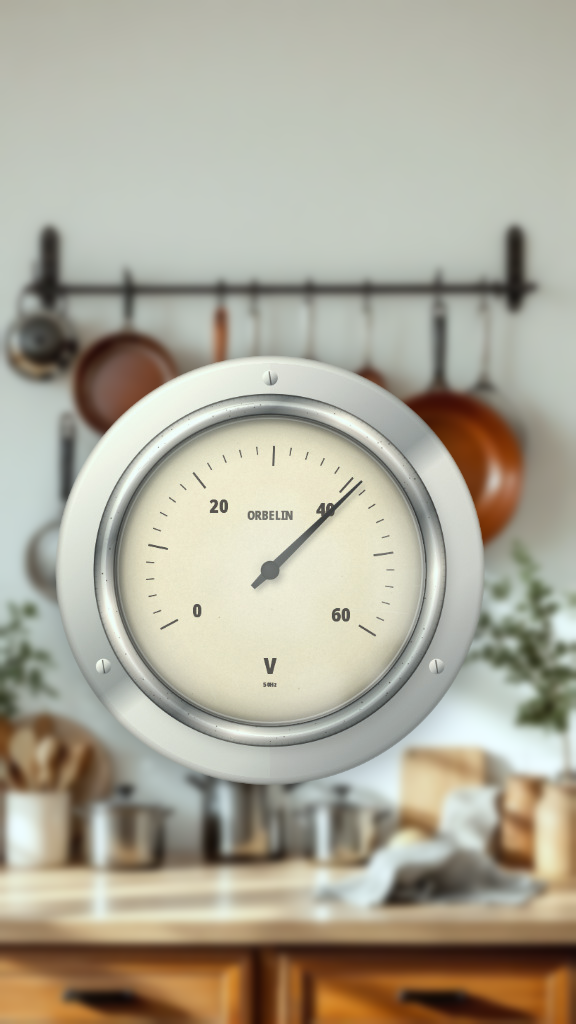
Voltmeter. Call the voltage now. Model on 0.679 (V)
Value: 41 (V)
